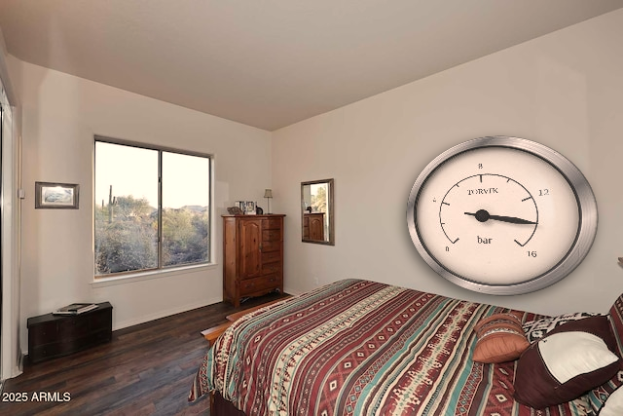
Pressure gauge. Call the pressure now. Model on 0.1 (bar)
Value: 14 (bar)
